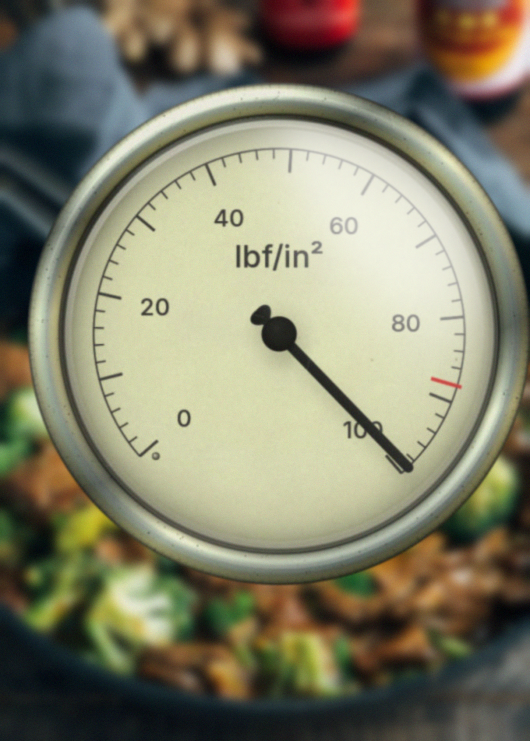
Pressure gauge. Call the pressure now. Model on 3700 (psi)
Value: 99 (psi)
